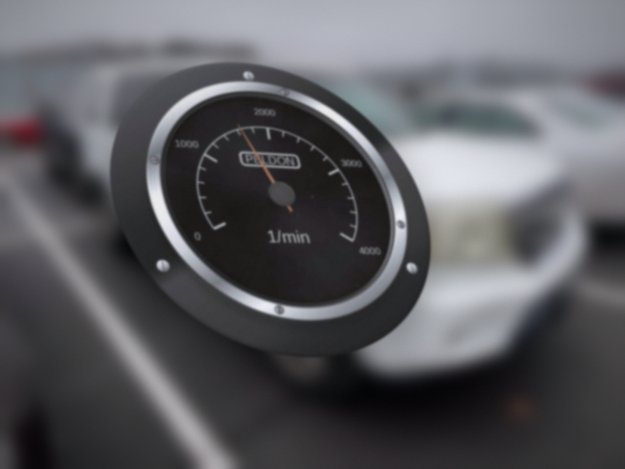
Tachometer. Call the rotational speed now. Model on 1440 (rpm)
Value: 1600 (rpm)
